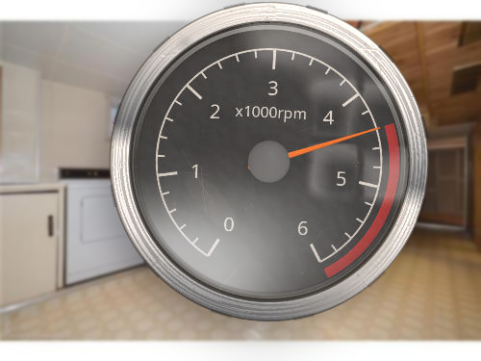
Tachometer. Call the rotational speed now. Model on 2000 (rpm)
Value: 4400 (rpm)
